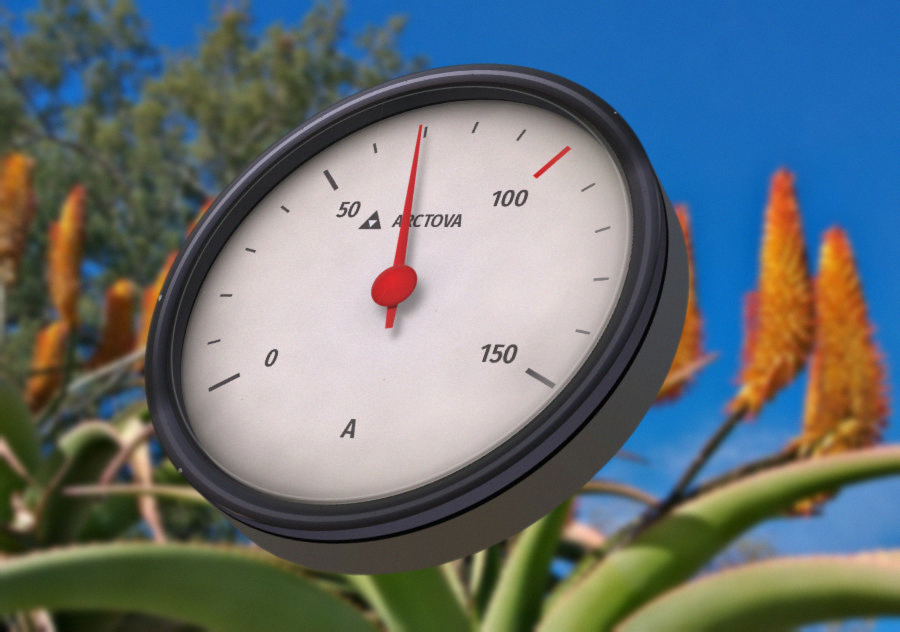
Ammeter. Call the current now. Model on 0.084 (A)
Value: 70 (A)
